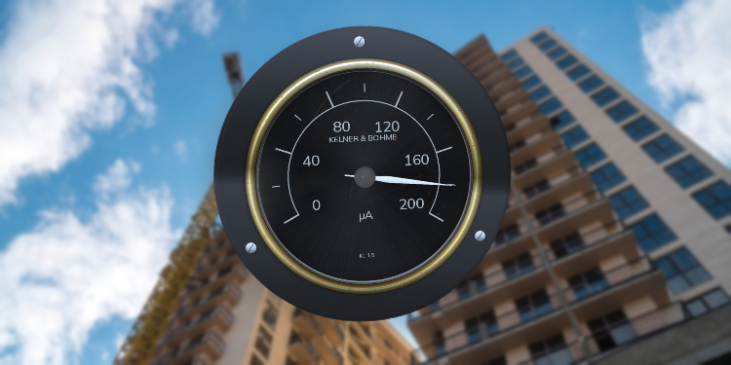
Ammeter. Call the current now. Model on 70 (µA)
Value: 180 (µA)
